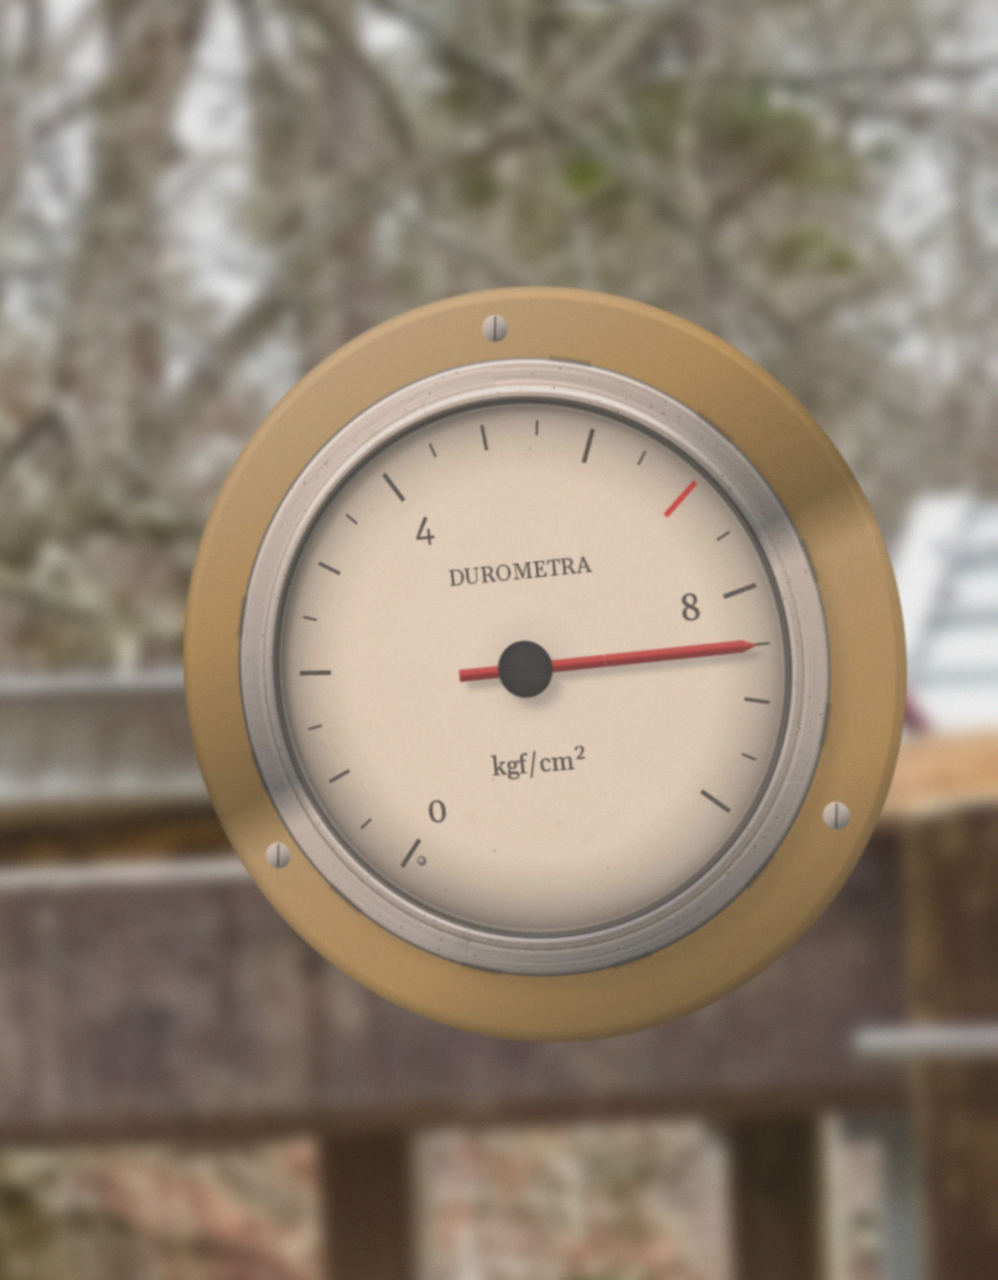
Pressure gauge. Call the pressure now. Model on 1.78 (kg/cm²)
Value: 8.5 (kg/cm²)
